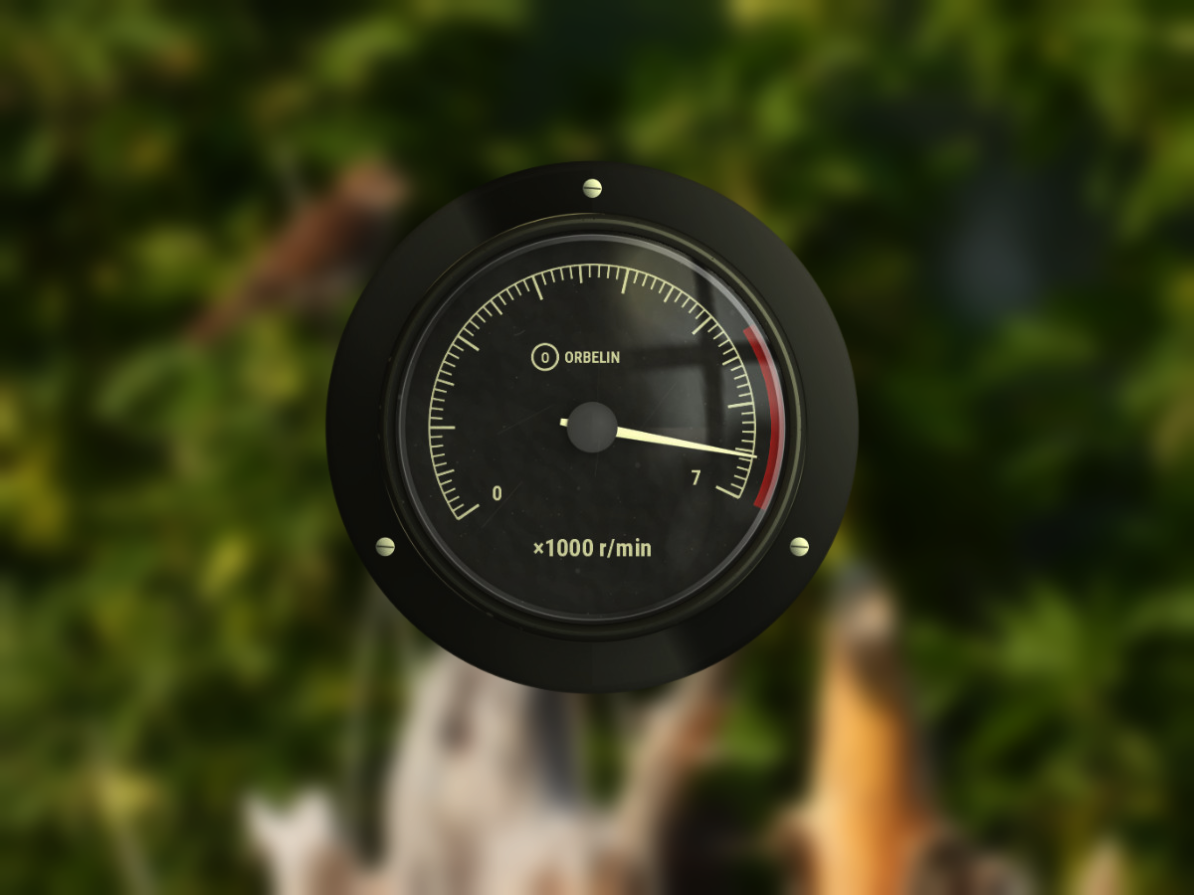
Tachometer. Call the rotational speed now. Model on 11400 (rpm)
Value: 6550 (rpm)
